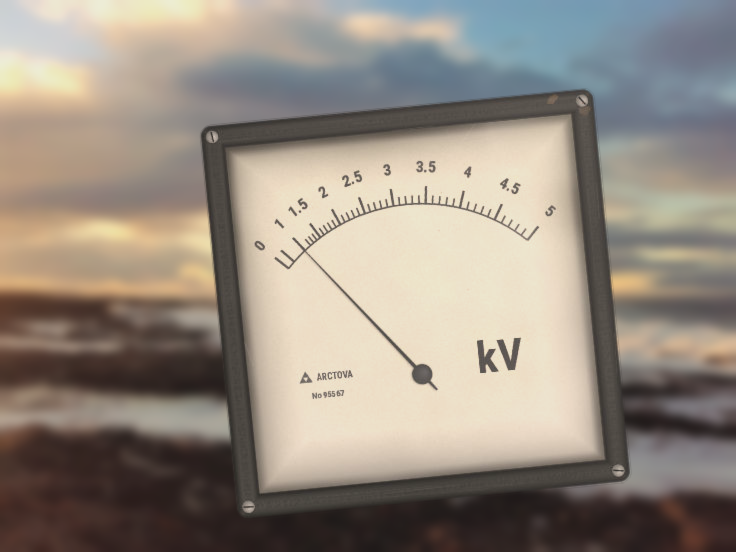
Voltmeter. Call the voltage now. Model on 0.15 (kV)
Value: 1 (kV)
